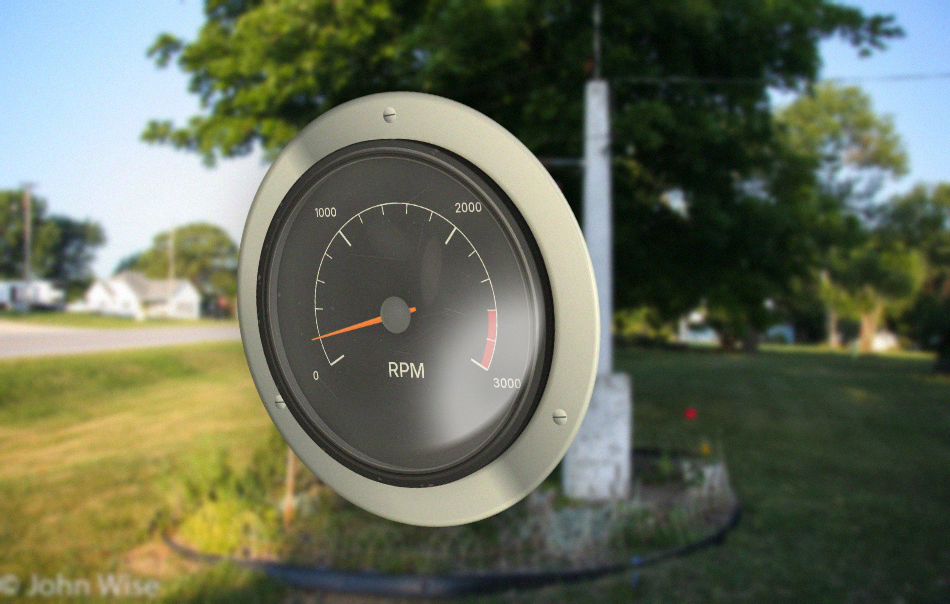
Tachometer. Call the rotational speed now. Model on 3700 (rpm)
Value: 200 (rpm)
